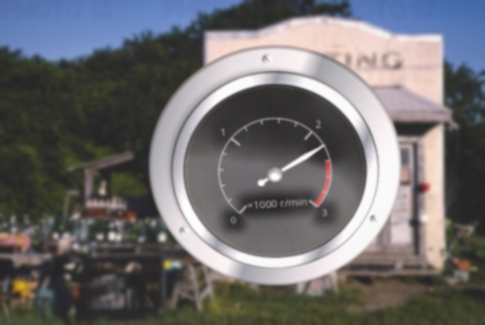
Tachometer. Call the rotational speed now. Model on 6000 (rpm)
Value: 2200 (rpm)
